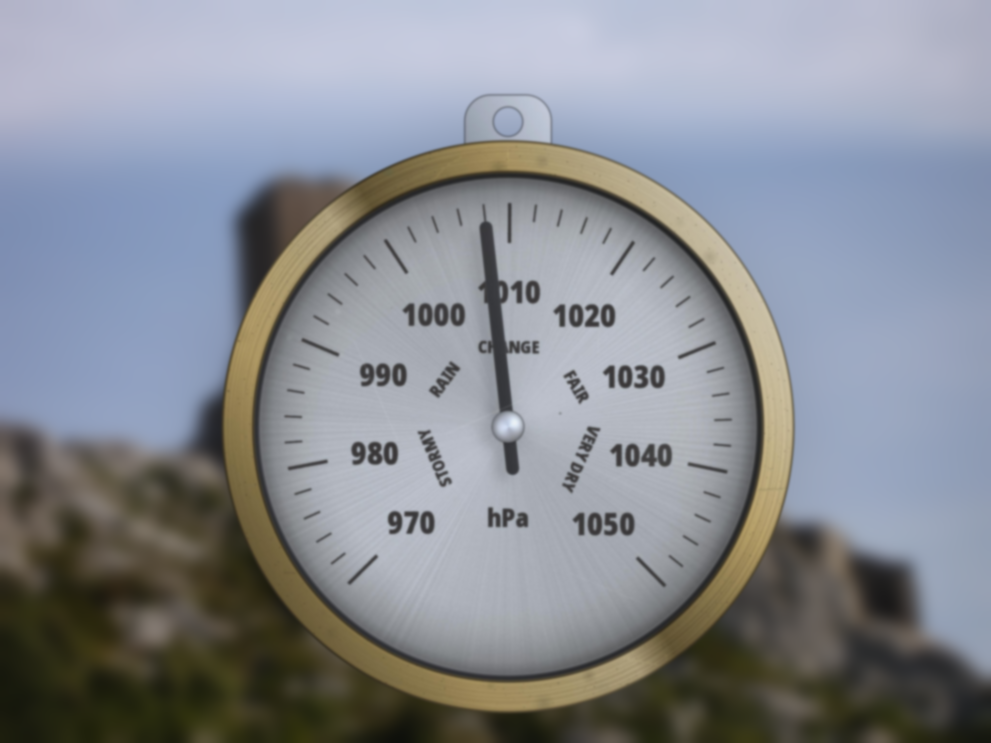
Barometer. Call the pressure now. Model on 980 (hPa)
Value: 1008 (hPa)
